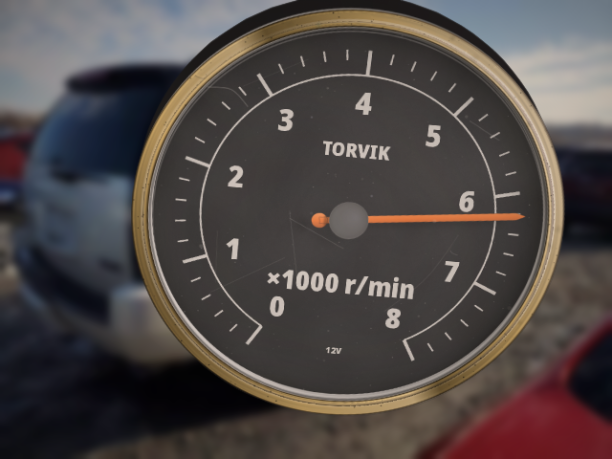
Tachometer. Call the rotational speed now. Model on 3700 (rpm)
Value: 6200 (rpm)
